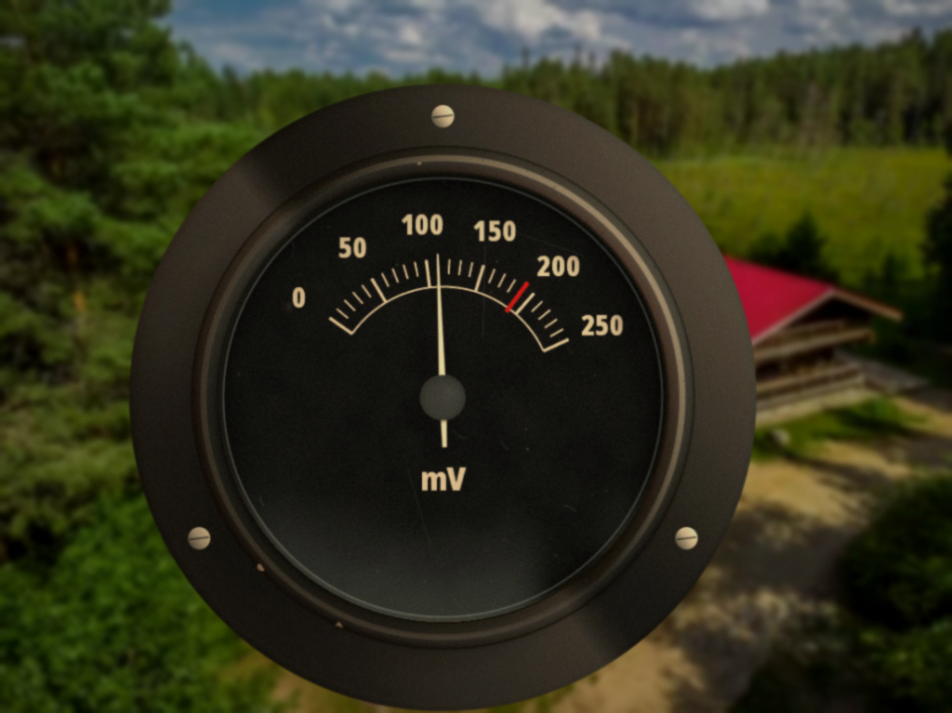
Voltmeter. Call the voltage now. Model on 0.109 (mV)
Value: 110 (mV)
